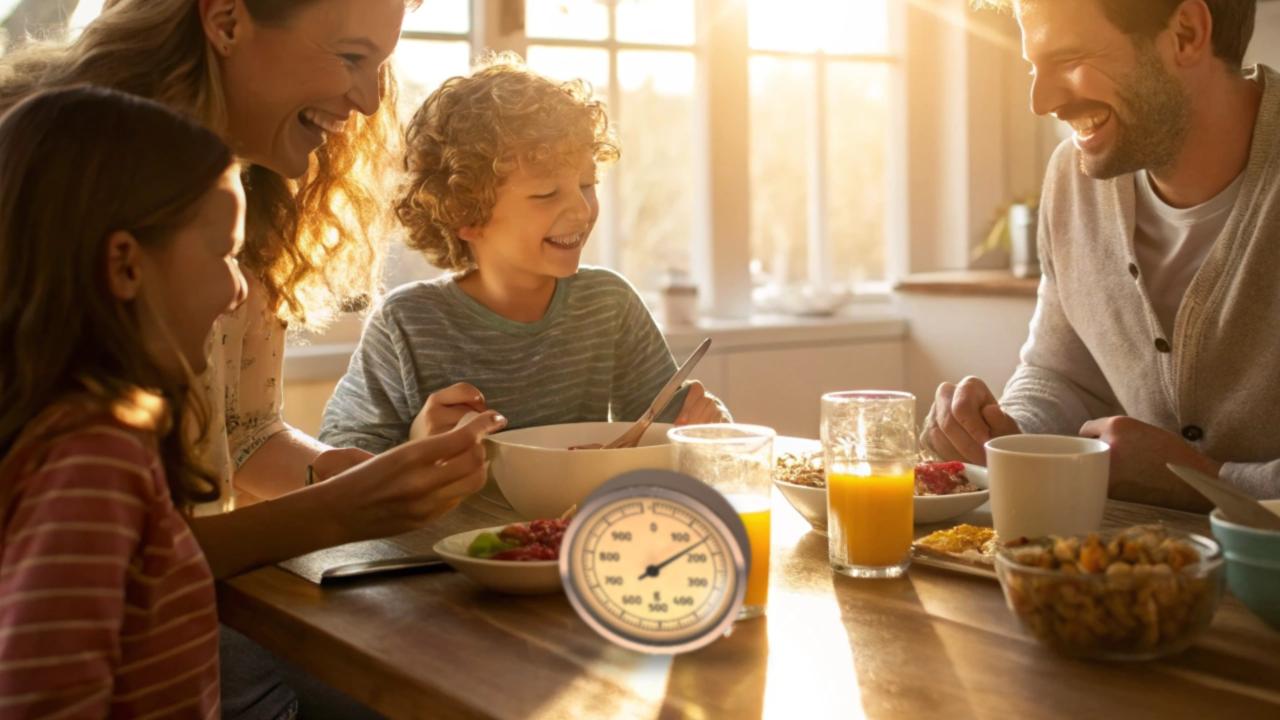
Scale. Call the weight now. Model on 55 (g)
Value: 150 (g)
